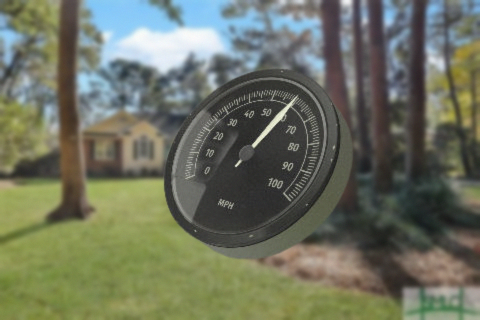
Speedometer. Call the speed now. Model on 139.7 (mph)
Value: 60 (mph)
